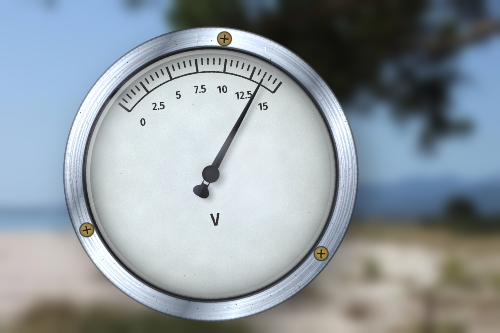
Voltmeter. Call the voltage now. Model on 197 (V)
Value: 13.5 (V)
